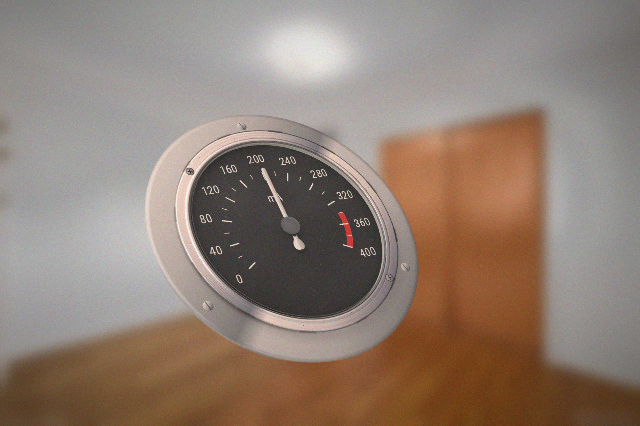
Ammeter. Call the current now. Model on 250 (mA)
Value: 200 (mA)
